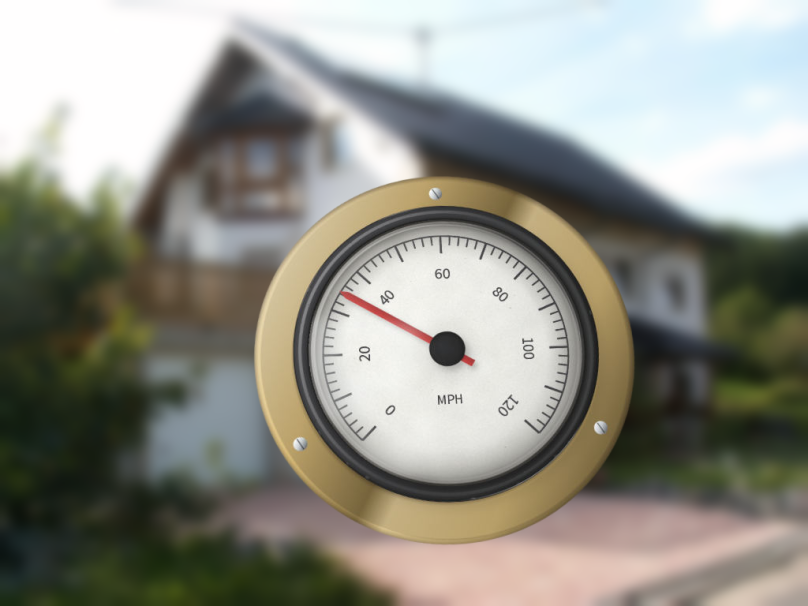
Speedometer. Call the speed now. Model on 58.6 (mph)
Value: 34 (mph)
